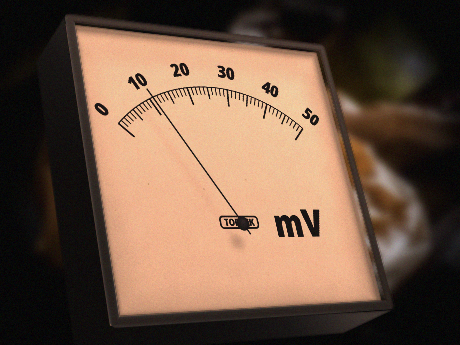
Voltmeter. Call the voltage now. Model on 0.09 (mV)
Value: 10 (mV)
